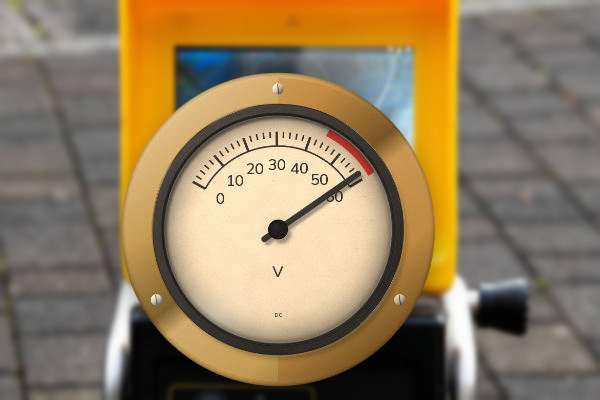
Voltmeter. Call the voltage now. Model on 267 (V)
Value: 58 (V)
